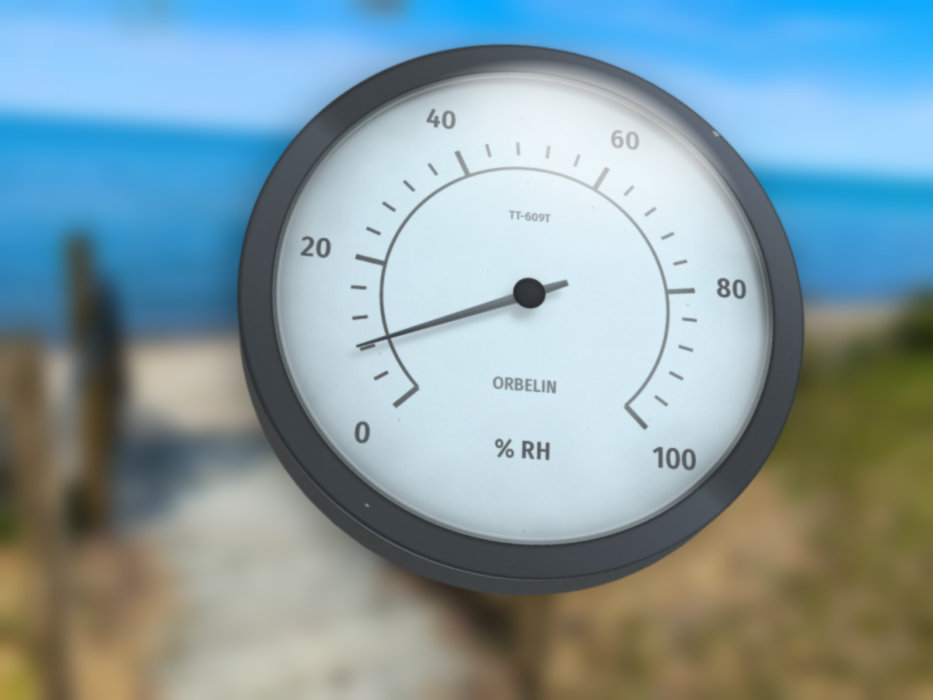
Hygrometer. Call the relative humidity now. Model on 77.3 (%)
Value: 8 (%)
